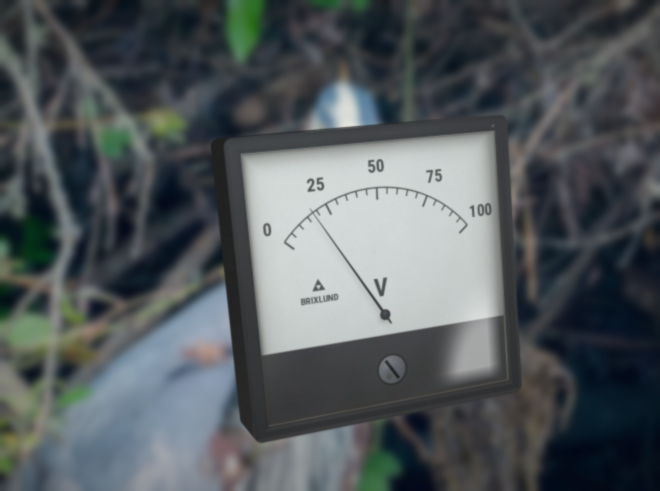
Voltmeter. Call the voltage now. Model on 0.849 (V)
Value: 17.5 (V)
